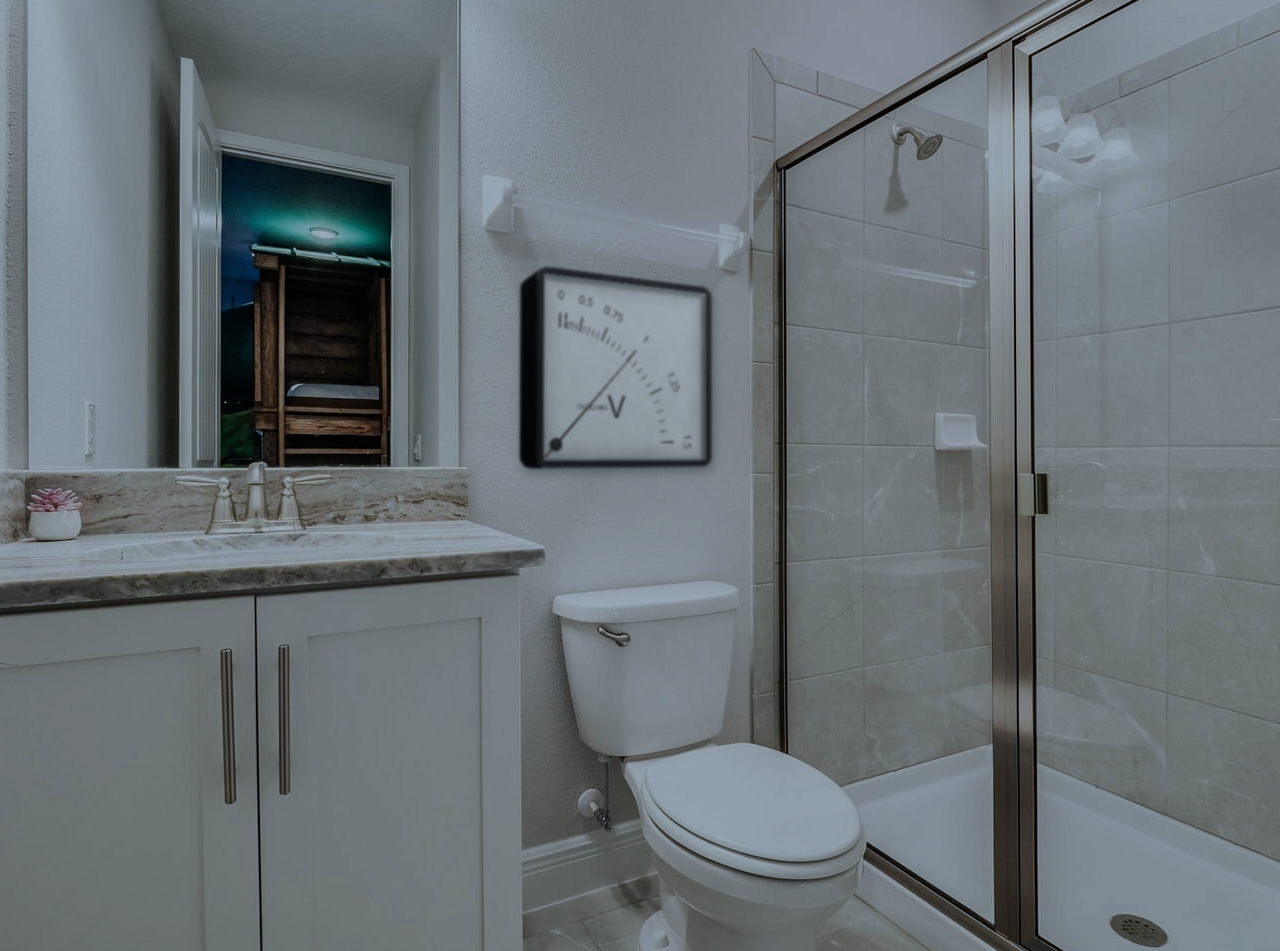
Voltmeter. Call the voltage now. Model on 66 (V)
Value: 1 (V)
